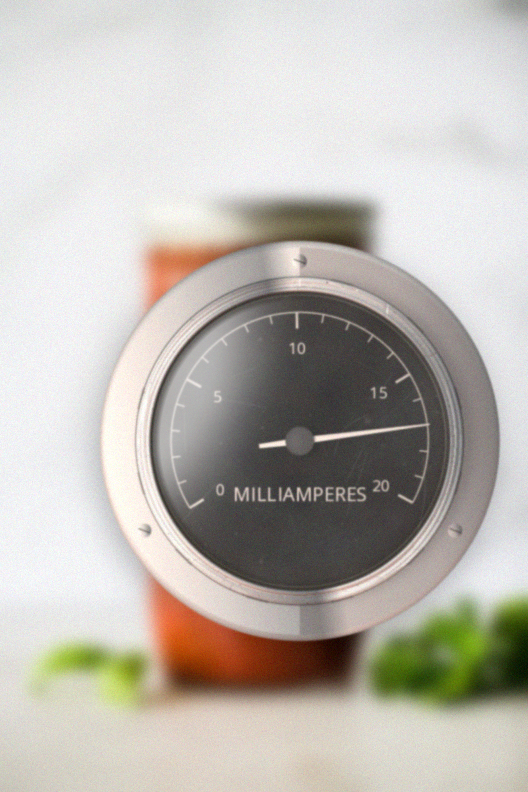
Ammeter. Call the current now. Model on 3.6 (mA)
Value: 17 (mA)
